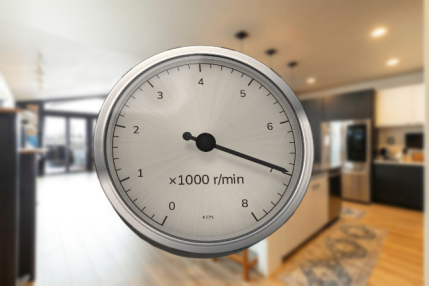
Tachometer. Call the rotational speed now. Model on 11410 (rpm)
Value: 7000 (rpm)
